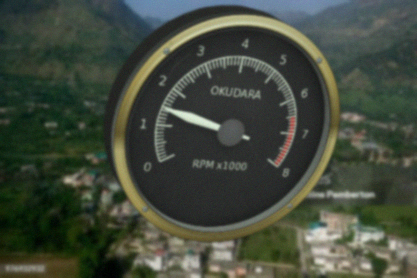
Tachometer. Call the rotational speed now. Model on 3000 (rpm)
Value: 1500 (rpm)
